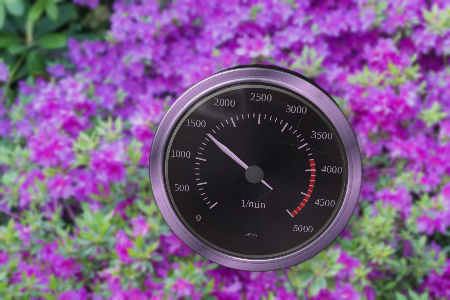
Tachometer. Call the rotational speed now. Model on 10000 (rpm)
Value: 1500 (rpm)
